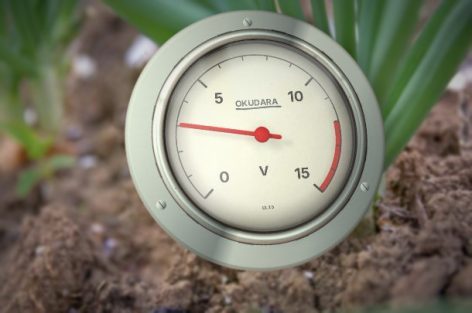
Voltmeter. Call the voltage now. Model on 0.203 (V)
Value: 3 (V)
